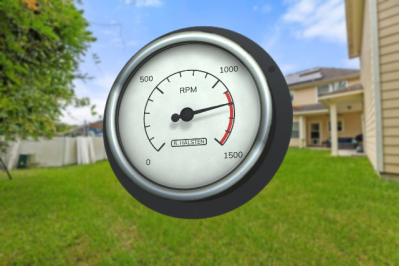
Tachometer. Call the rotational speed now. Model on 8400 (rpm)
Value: 1200 (rpm)
